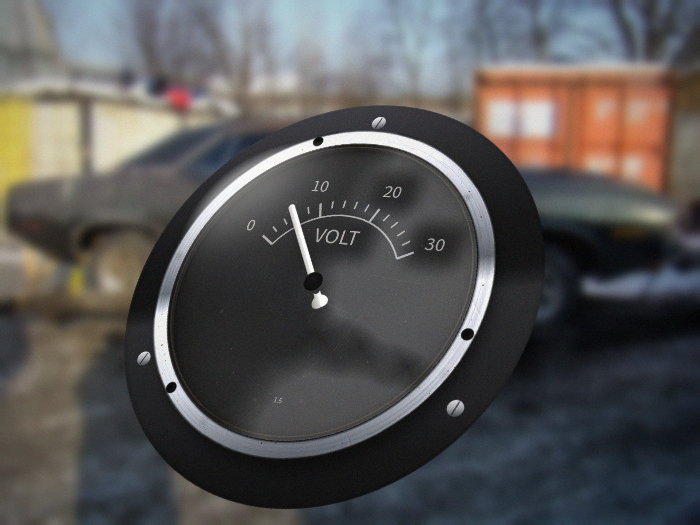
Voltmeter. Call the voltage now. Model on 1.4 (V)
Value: 6 (V)
